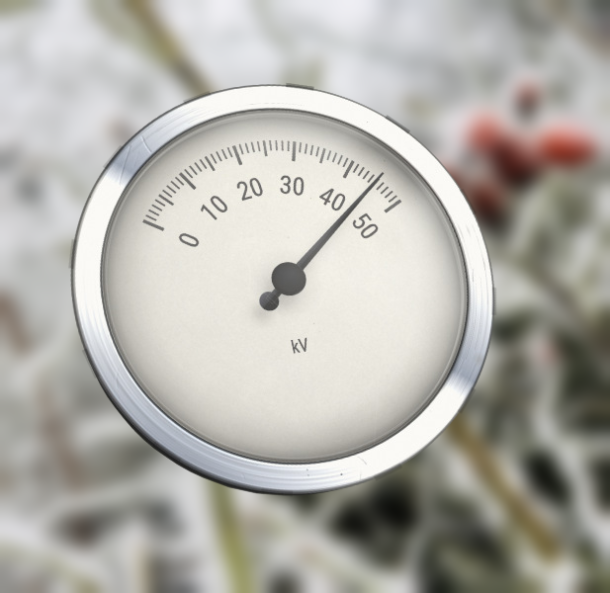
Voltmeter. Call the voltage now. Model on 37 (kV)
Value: 45 (kV)
